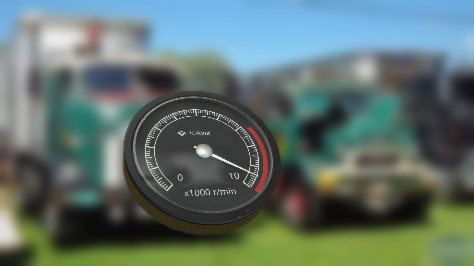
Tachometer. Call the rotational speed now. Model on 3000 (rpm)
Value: 9500 (rpm)
